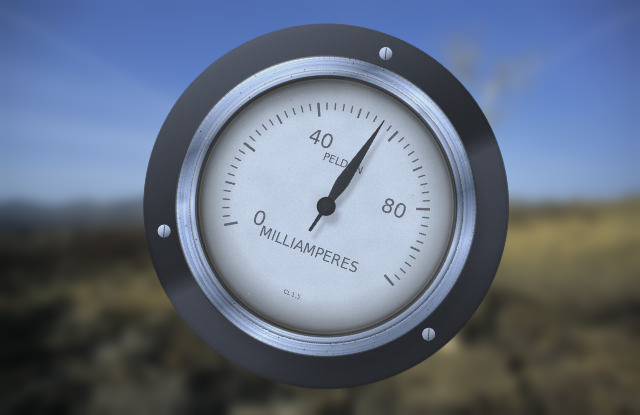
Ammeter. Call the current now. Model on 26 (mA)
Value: 56 (mA)
